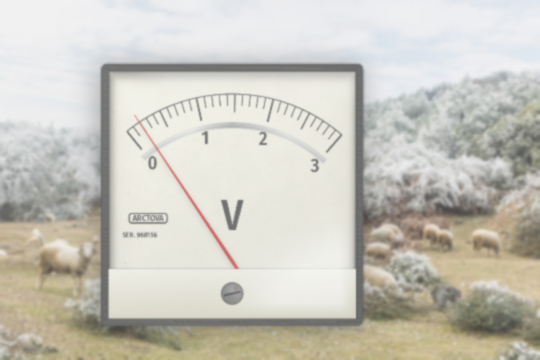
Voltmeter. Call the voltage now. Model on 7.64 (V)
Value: 0.2 (V)
